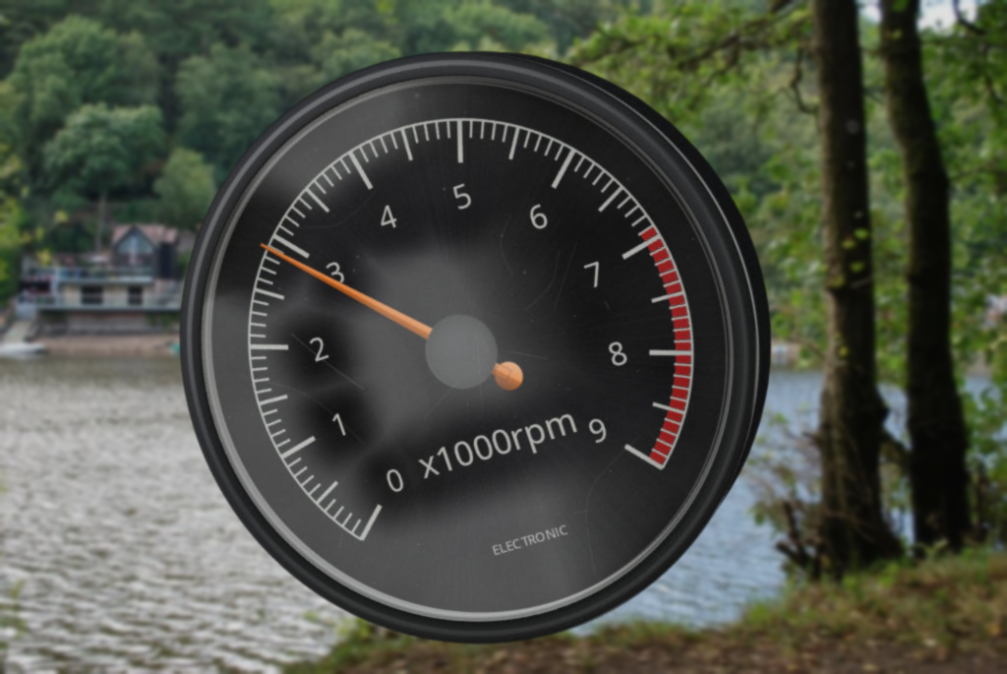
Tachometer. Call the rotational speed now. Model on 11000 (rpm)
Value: 2900 (rpm)
